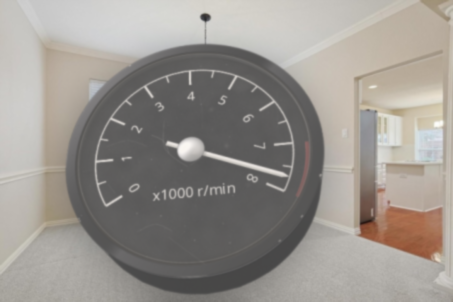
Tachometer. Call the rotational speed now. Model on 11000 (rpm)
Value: 7750 (rpm)
